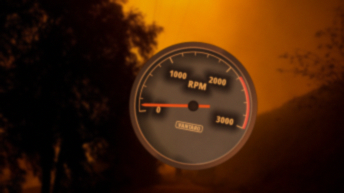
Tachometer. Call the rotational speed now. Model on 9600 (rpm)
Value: 100 (rpm)
